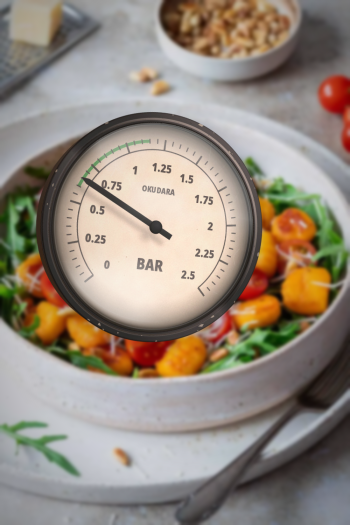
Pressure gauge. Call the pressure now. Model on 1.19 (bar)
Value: 0.65 (bar)
